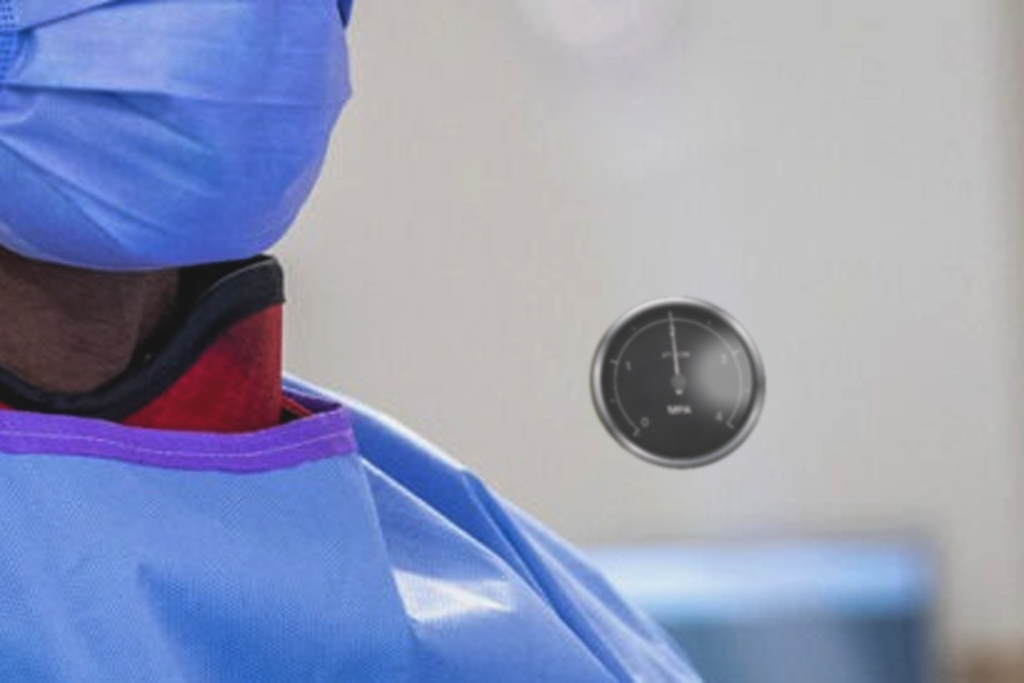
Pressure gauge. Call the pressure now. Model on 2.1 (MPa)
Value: 2 (MPa)
